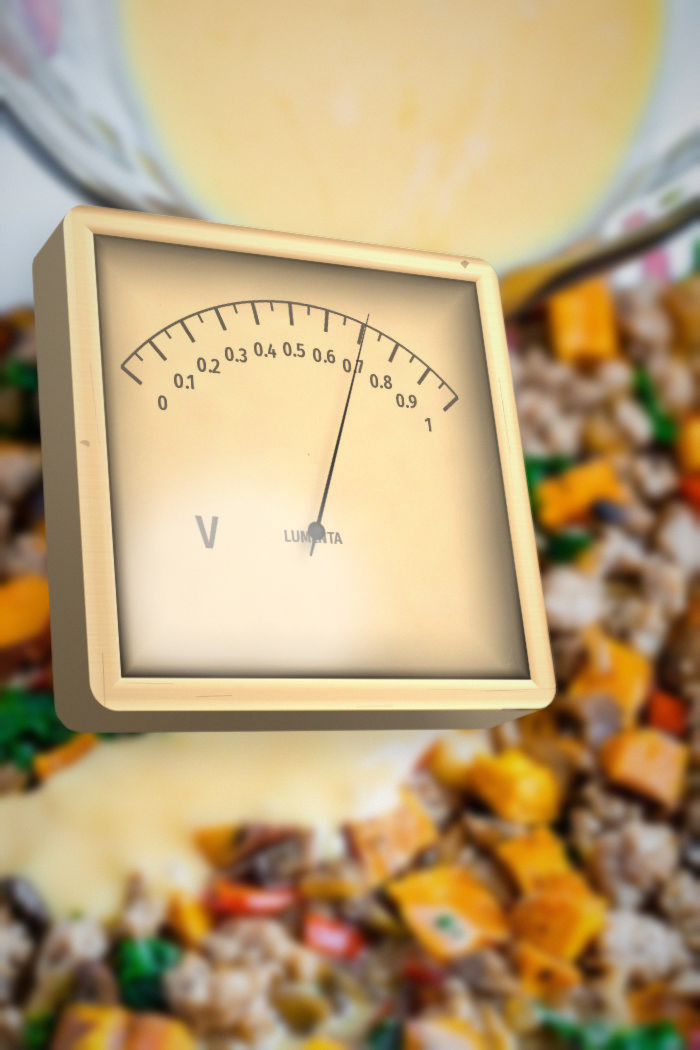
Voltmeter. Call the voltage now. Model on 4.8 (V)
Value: 0.7 (V)
